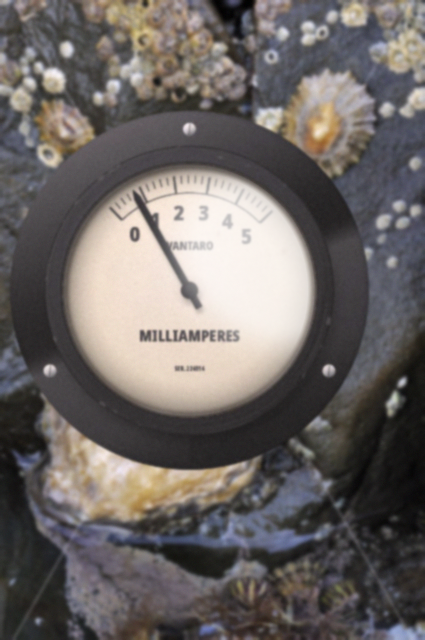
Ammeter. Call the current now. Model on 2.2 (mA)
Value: 0.8 (mA)
